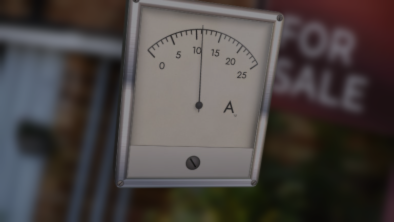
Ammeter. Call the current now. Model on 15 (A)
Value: 11 (A)
